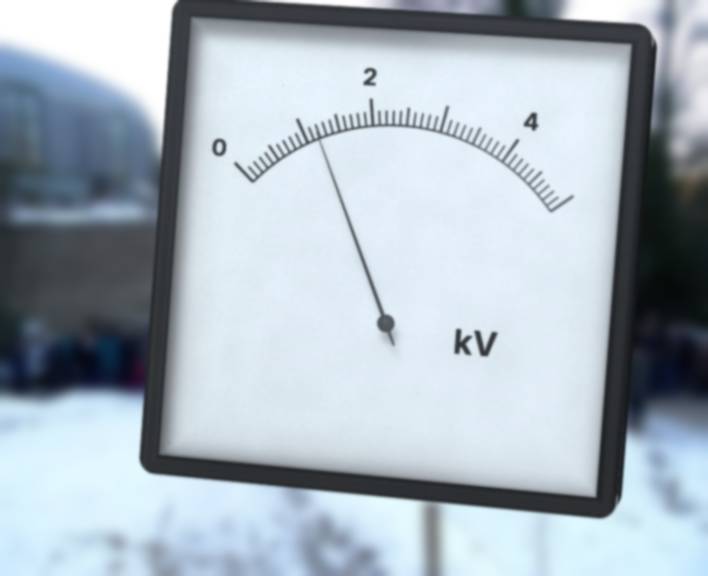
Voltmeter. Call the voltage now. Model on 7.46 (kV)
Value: 1.2 (kV)
